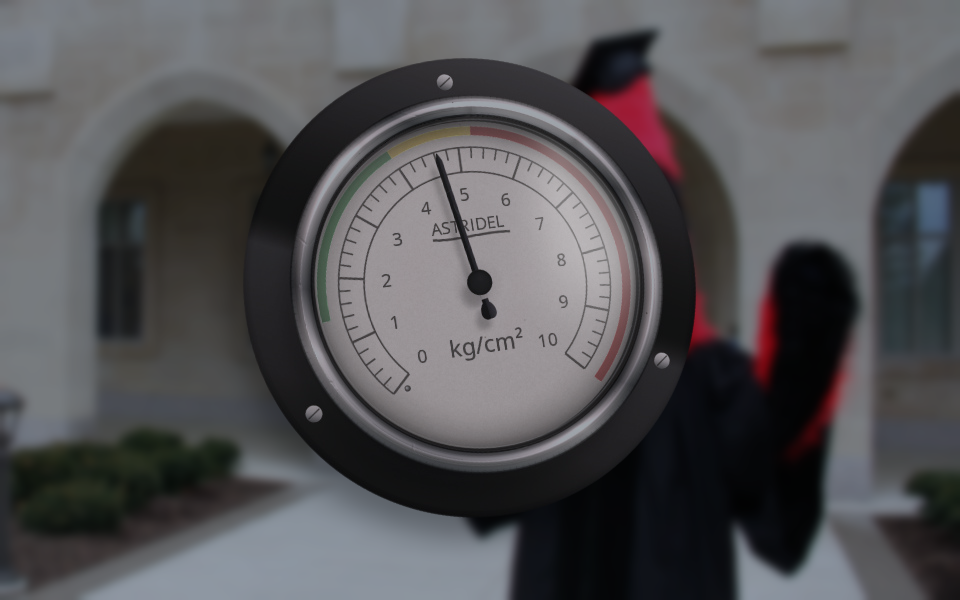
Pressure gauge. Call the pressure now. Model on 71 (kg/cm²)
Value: 4.6 (kg/cm²)
